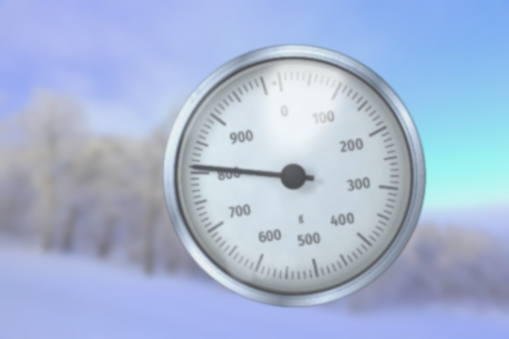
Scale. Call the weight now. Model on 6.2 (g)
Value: 810 (g)
